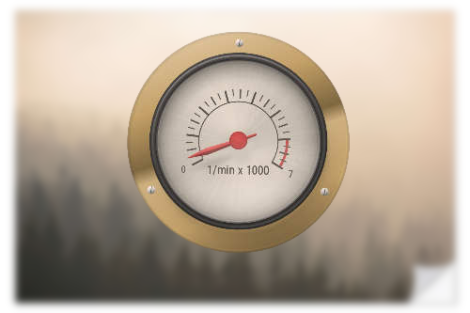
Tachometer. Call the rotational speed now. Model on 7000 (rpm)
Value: 250 (rpm)
